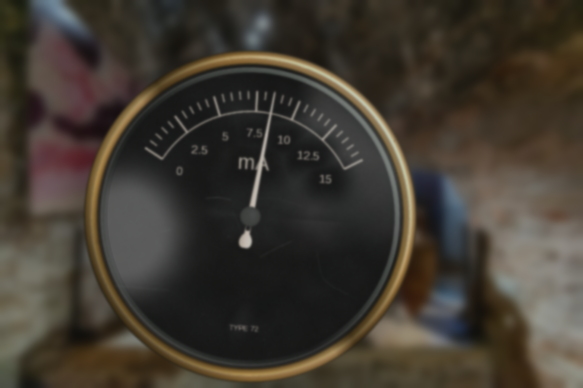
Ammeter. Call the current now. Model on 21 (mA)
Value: 8.5 (mA)
